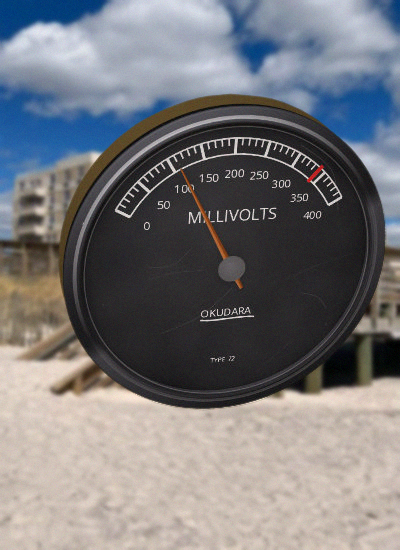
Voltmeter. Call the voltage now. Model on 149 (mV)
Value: 110 (mV)
